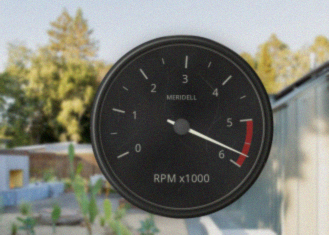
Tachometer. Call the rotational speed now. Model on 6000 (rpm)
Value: 5750 (rpm)
